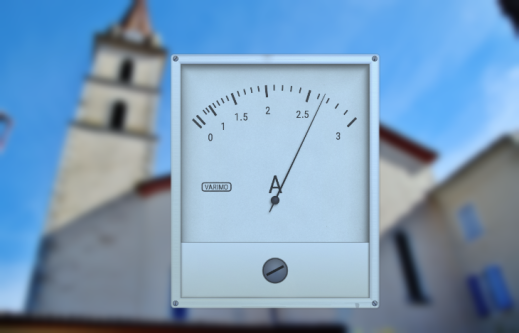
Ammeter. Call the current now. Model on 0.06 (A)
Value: 2.65 (A)
